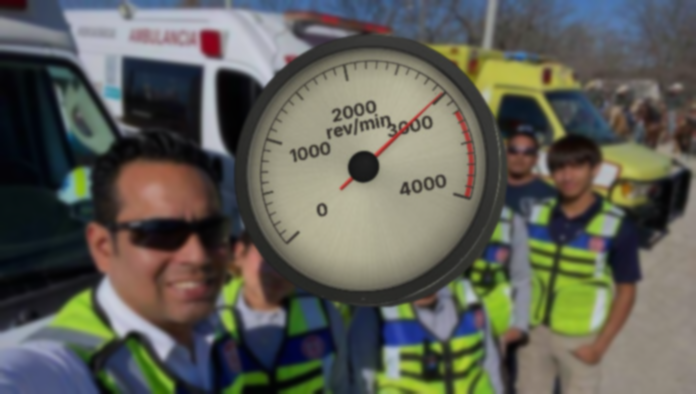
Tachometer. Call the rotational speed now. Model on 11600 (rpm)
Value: 3000 (rpm)
